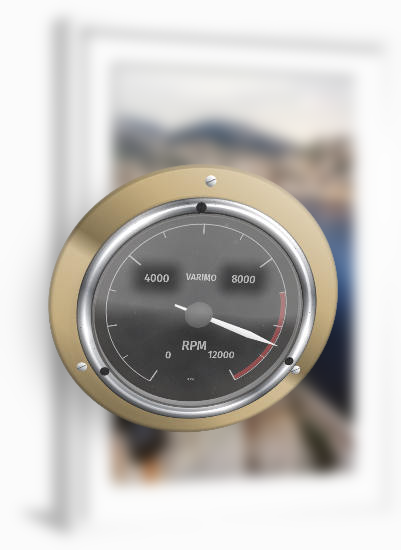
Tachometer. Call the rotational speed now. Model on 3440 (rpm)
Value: 10500 (rpm)
